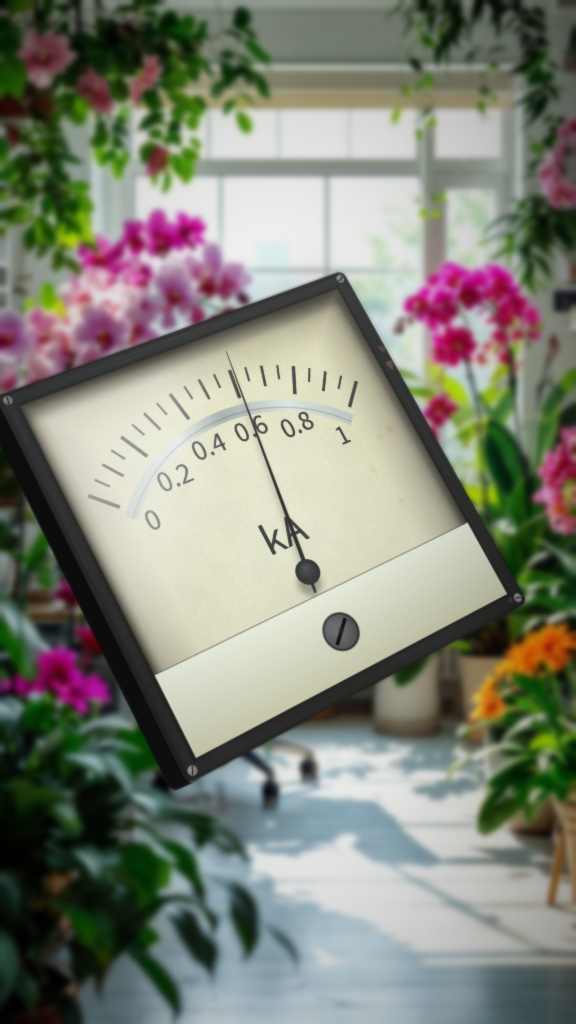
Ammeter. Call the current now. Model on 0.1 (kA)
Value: 0.6 (kA)
